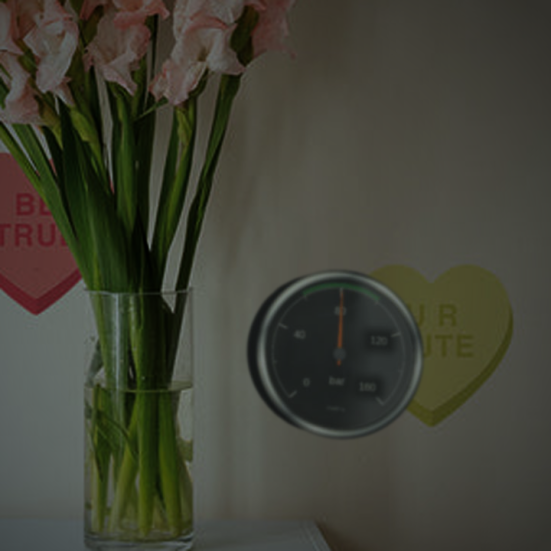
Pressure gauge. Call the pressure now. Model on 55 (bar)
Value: 80 (bar)
